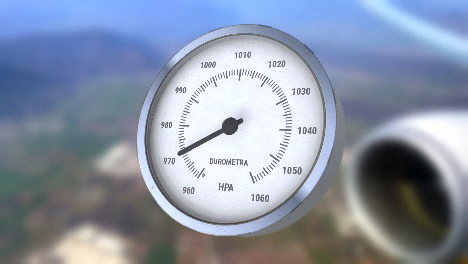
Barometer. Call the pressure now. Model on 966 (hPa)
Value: 970 (hPa)
